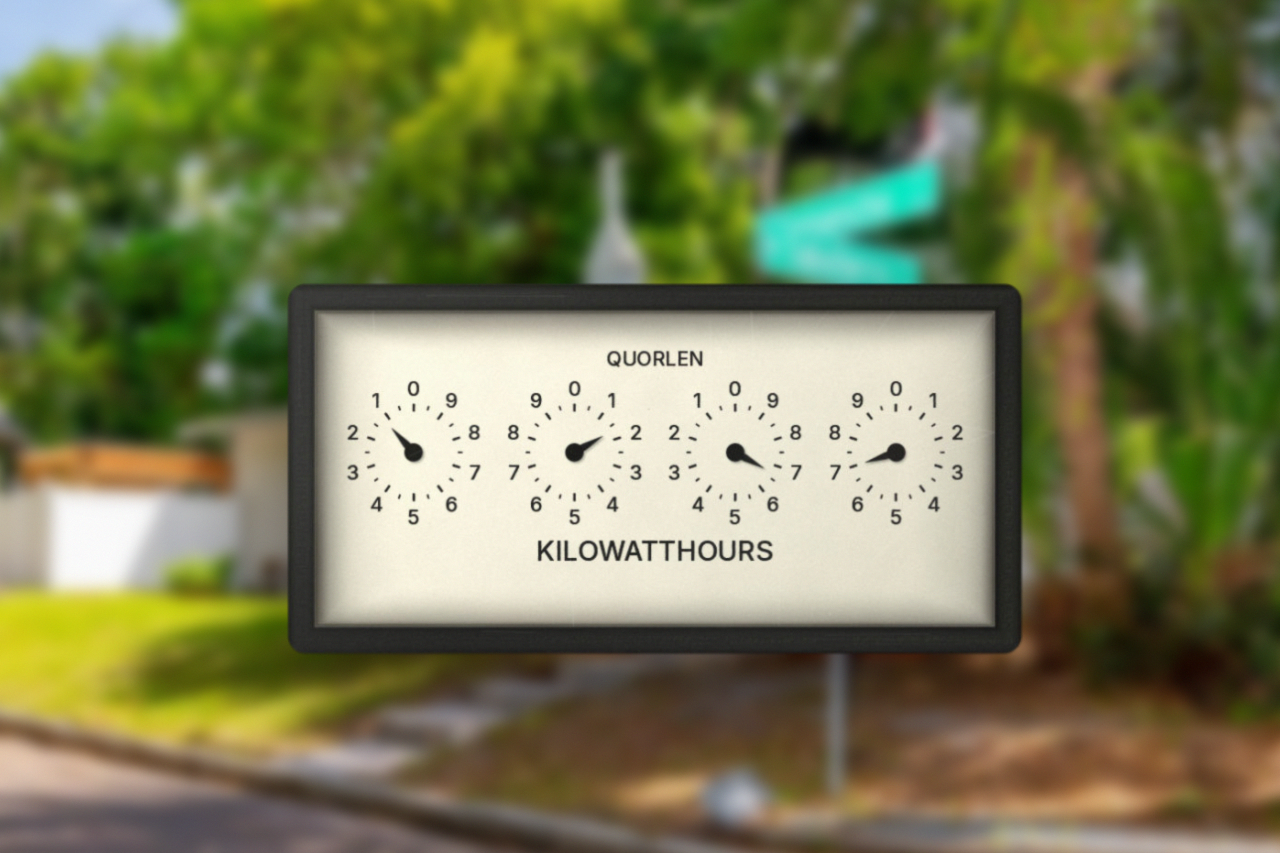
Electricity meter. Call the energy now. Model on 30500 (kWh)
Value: 1167 (kWh)
